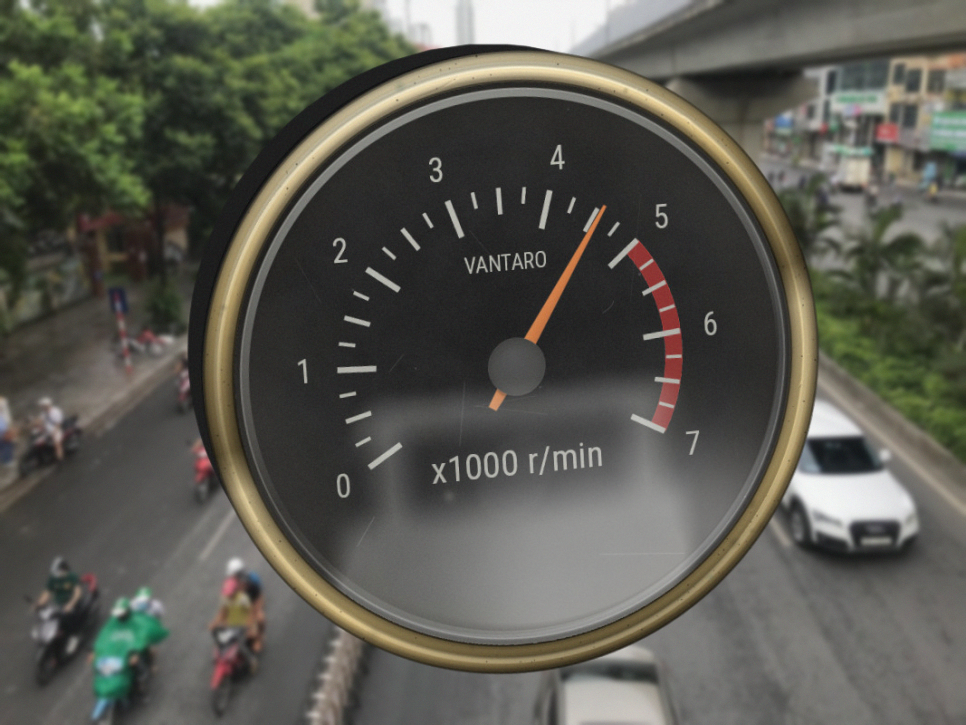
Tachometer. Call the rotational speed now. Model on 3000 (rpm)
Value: 4500 (rpm)
